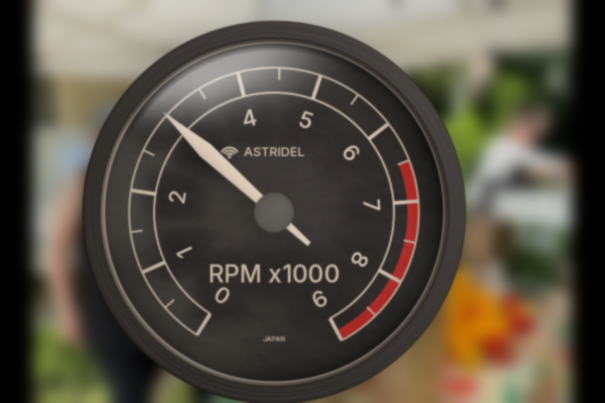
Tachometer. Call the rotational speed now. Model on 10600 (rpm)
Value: 3000 (rpm)
